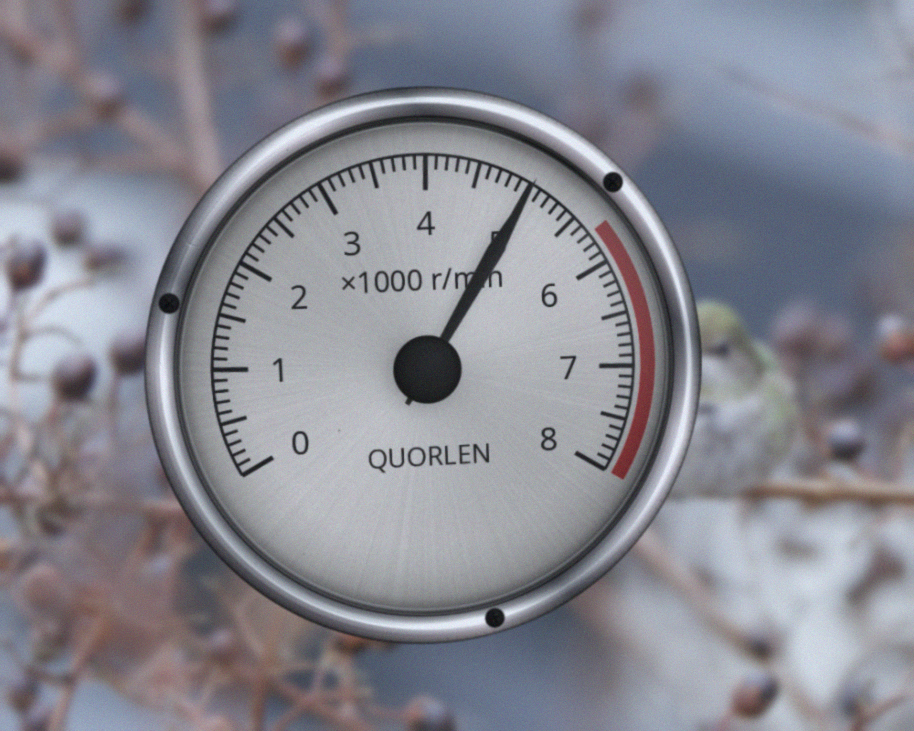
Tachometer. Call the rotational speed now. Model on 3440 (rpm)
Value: 5000 (rpm)
